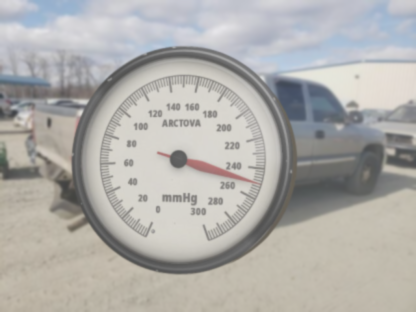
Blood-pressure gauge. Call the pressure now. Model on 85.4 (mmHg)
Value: 250 (mmHg)
